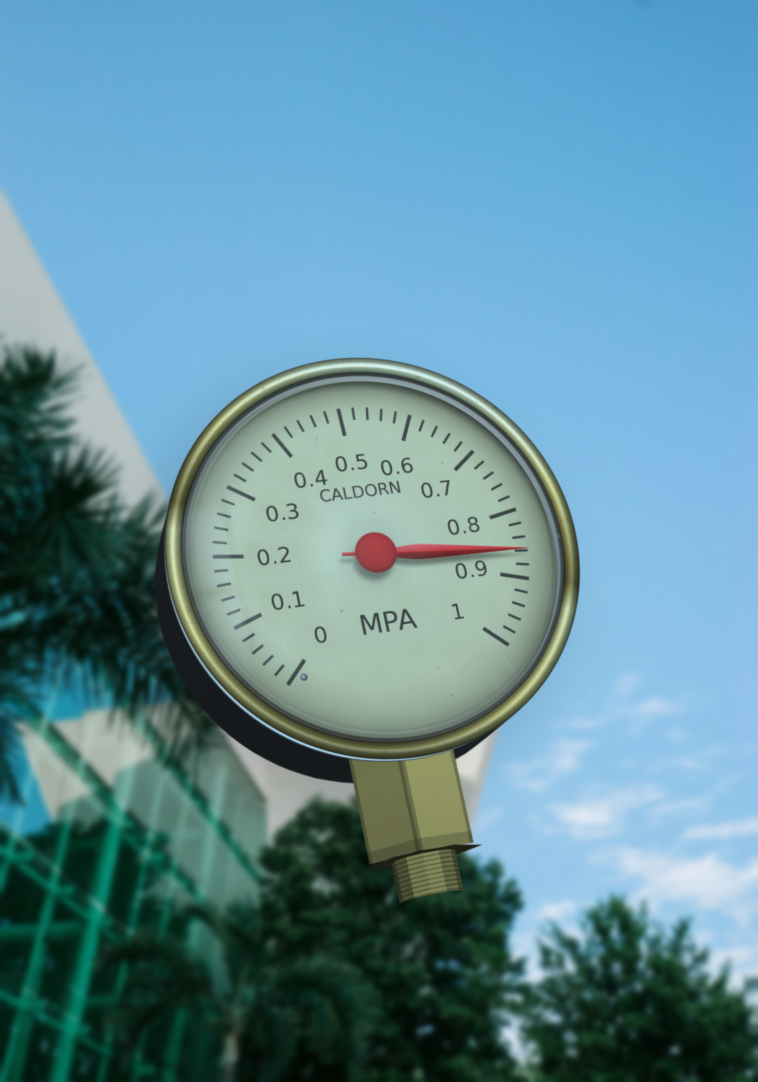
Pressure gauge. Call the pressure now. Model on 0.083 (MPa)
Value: 0.86 (MPa)
